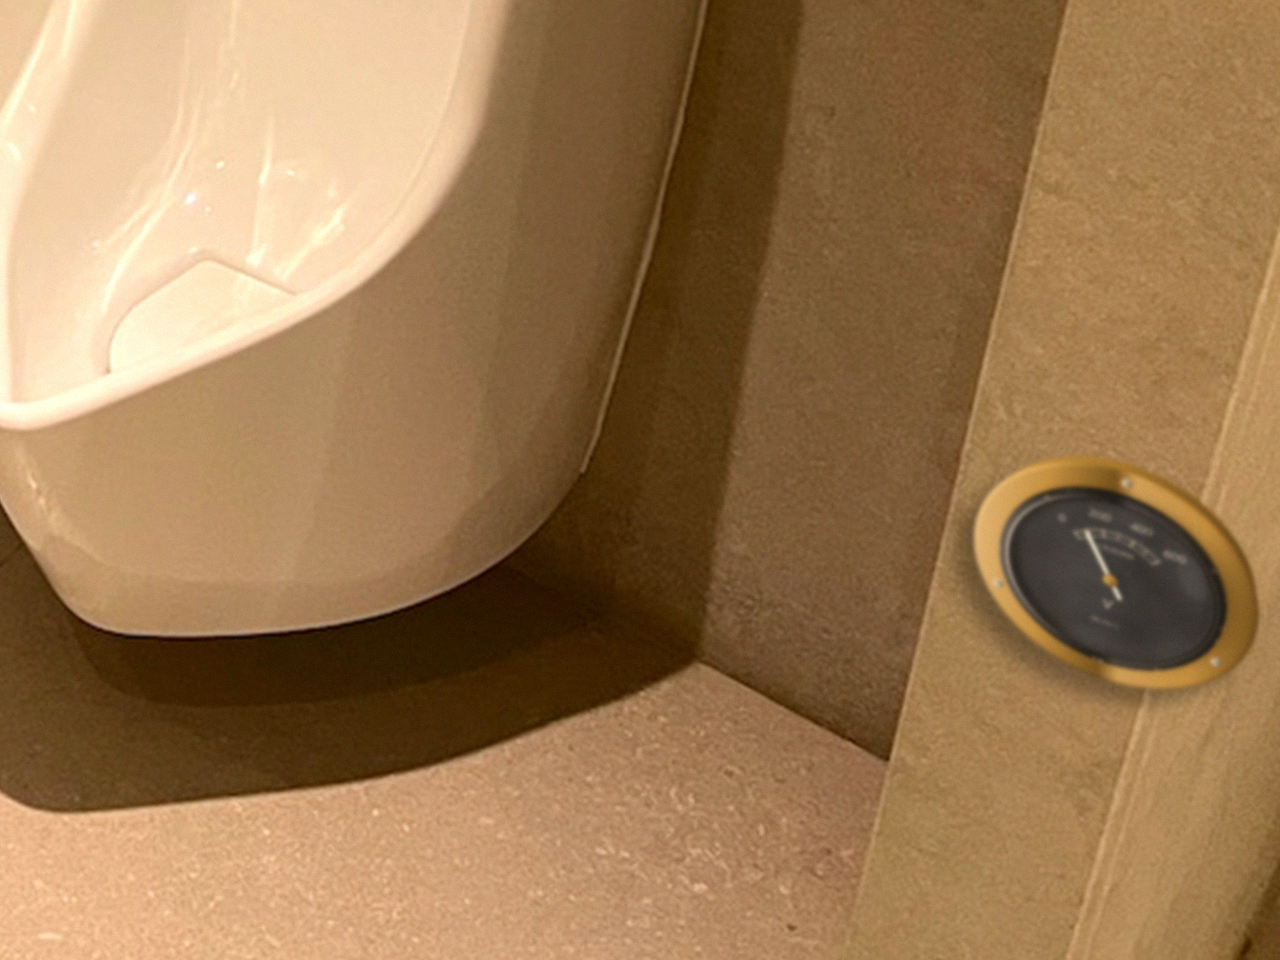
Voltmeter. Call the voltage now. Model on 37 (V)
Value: 100 (V)
